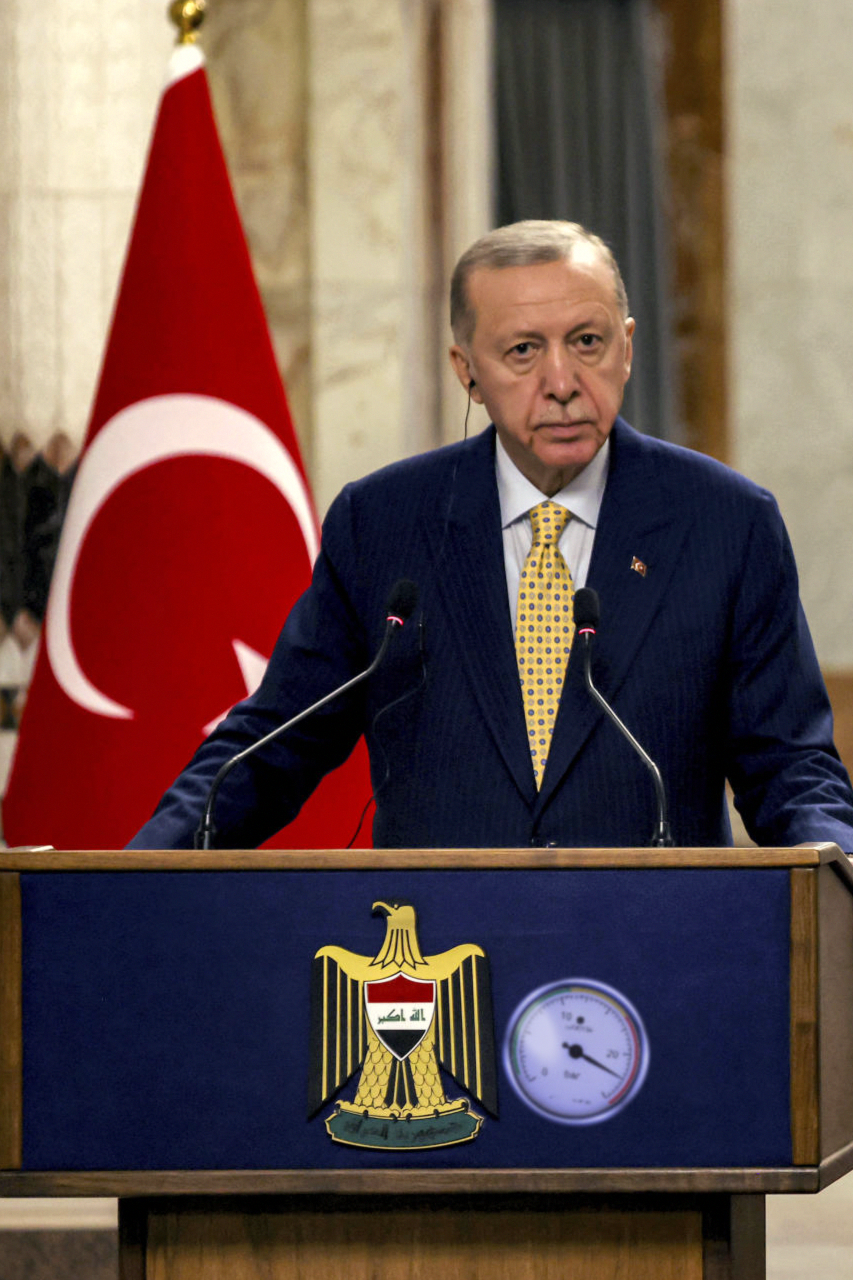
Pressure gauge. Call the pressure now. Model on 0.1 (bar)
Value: 22.5 (bar)
